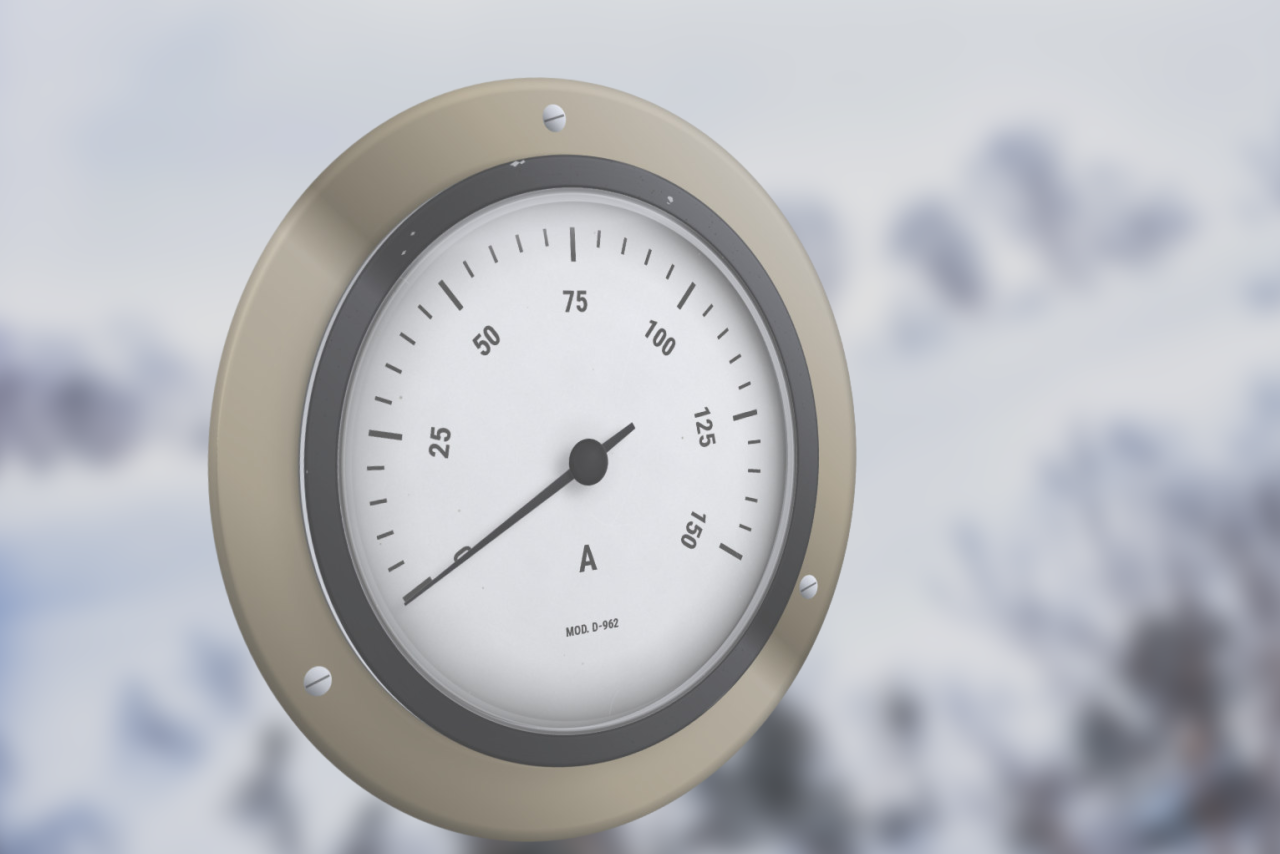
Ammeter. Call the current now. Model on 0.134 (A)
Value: 0 (A)
